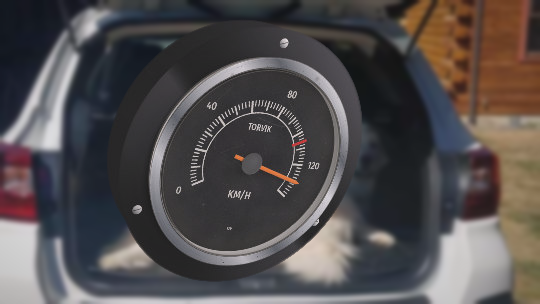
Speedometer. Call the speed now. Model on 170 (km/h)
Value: 130 (km/h)
